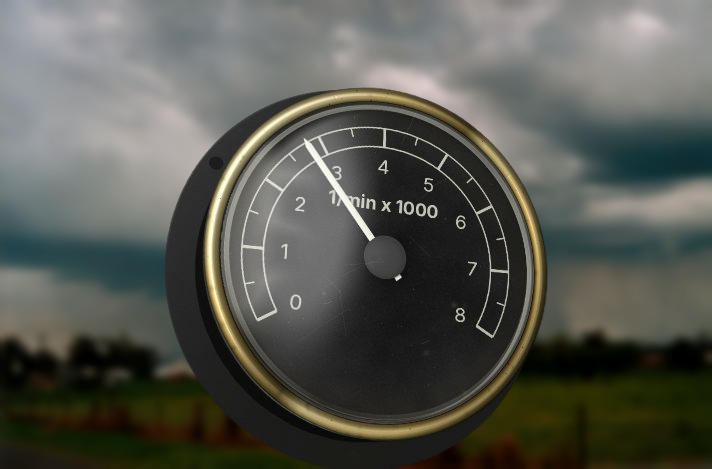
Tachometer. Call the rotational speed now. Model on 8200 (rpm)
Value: 2750 (rpm)
